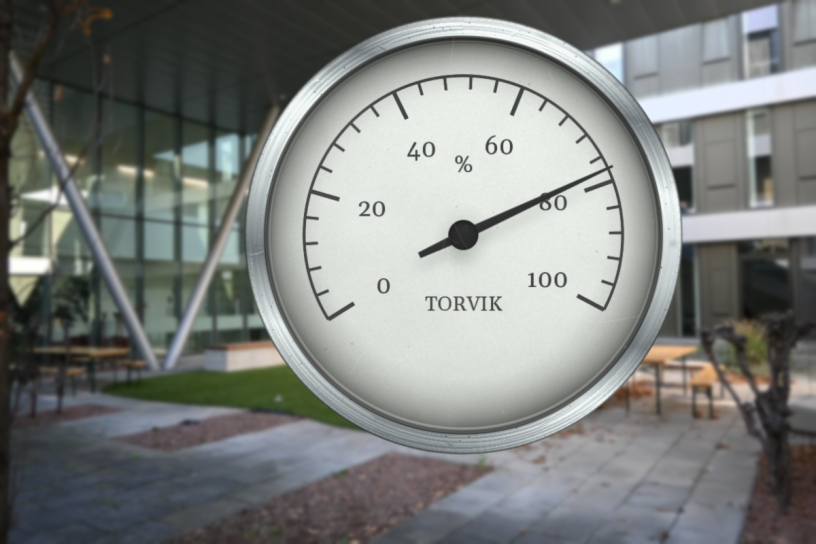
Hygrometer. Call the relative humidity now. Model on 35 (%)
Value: 78 (%)
